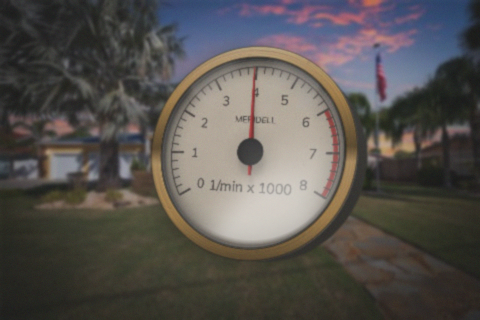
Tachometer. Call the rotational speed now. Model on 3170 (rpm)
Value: 4000 (rpm)
